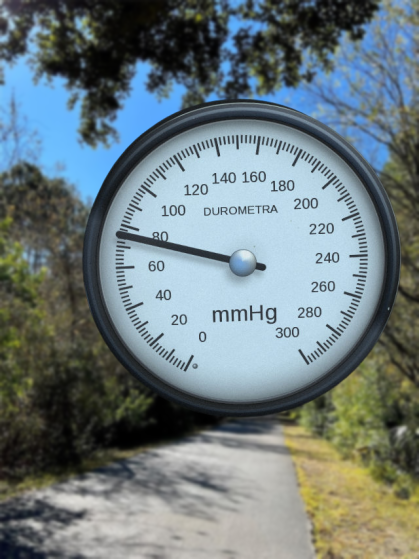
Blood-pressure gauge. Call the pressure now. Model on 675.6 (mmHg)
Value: 76 (mmHg)
